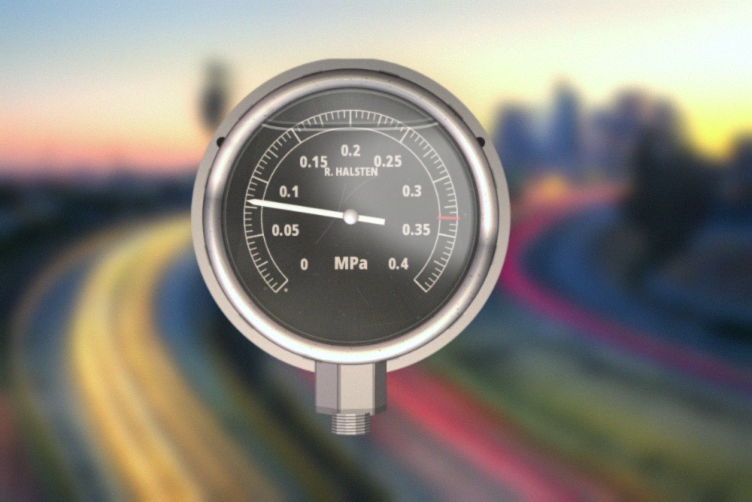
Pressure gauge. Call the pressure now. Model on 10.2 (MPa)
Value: 0.08 (MPa)
